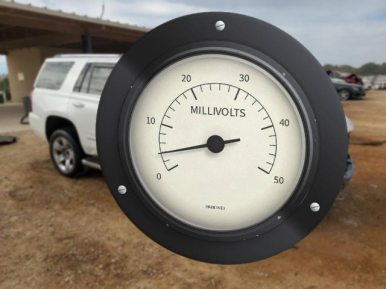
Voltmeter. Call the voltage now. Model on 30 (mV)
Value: 4 (mV)
